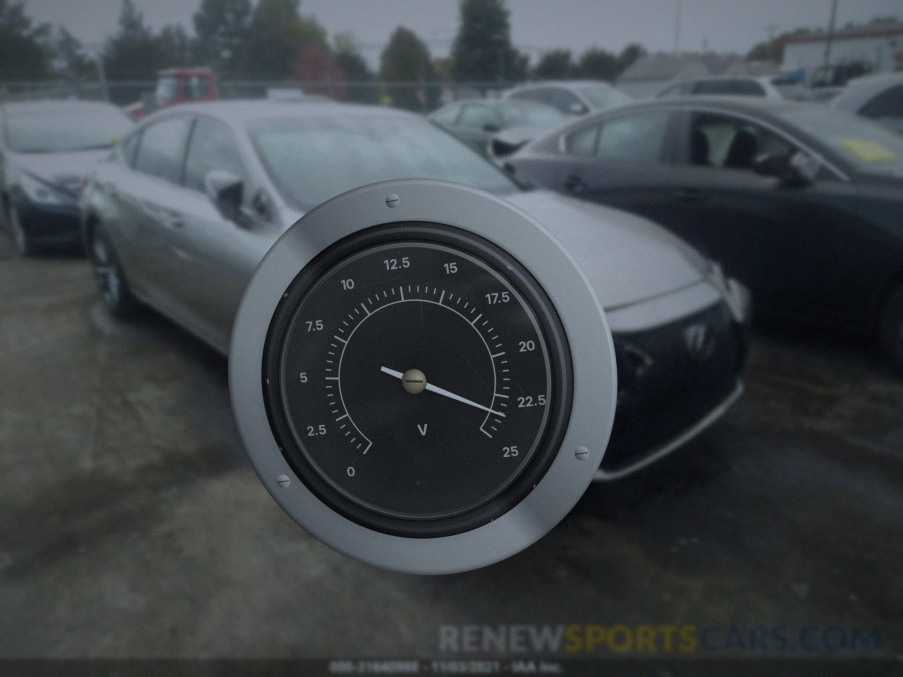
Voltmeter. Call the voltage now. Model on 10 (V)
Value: 23.5 (V)
